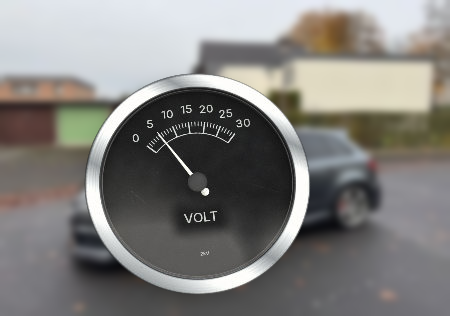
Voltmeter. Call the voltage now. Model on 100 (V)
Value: 5 (V)
